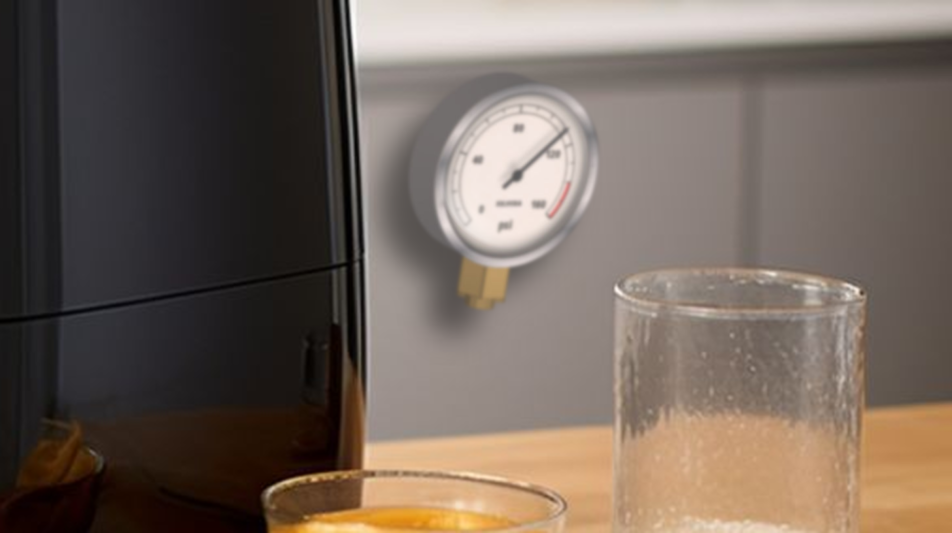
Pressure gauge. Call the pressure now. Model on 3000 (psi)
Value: 110 (psi)
